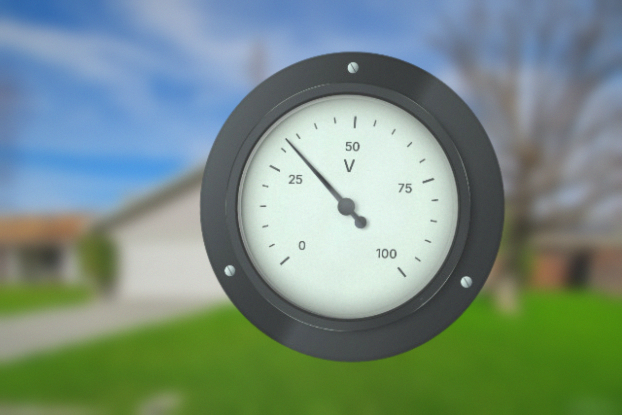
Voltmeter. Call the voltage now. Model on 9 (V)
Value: 32.5 (V)
